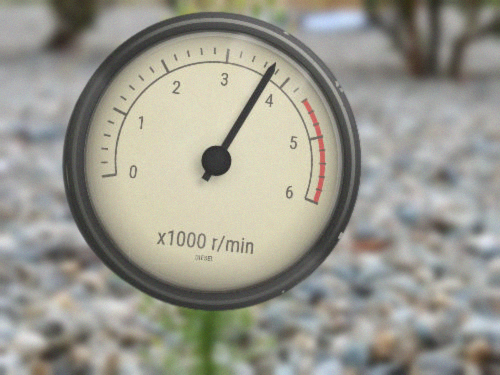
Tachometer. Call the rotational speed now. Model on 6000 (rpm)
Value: 3700 (rpm)
